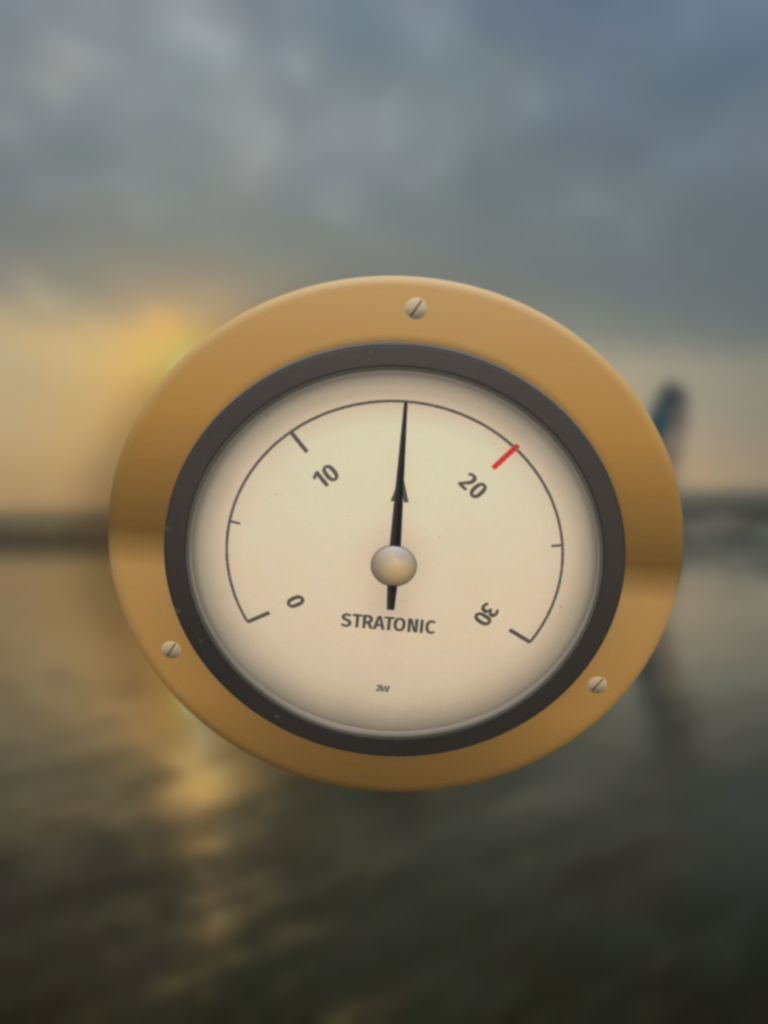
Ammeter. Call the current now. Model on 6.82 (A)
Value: 15 (A)
